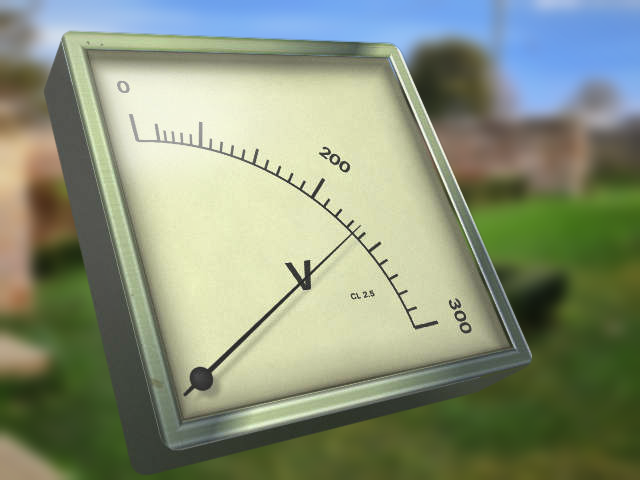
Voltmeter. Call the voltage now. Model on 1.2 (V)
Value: 235 (V)
